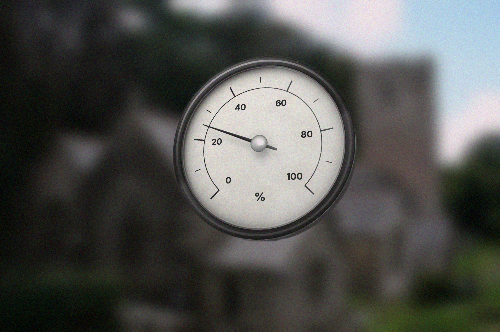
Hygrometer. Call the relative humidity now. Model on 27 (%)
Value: 25 (%)
